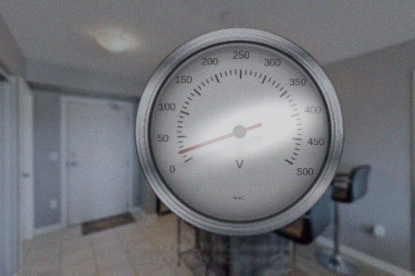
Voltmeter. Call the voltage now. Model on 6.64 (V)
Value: 20 (V)
